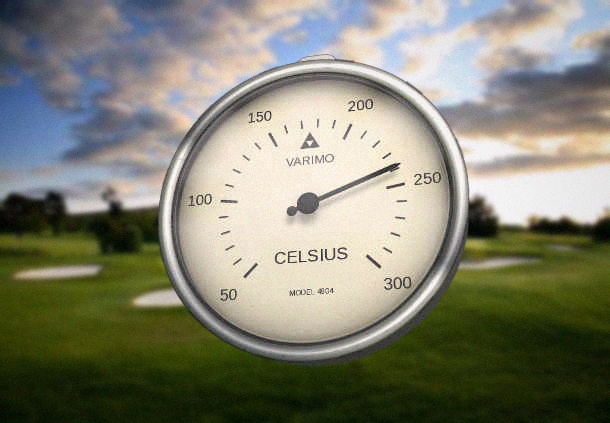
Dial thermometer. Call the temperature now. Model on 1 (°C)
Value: 240 (°C)
